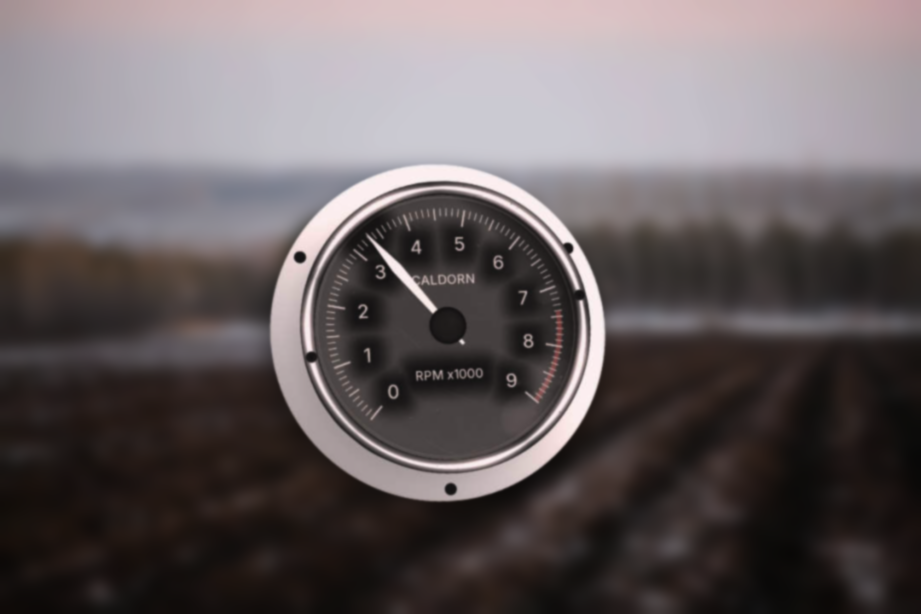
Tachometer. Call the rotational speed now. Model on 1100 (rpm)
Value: 3300 (rpm)
